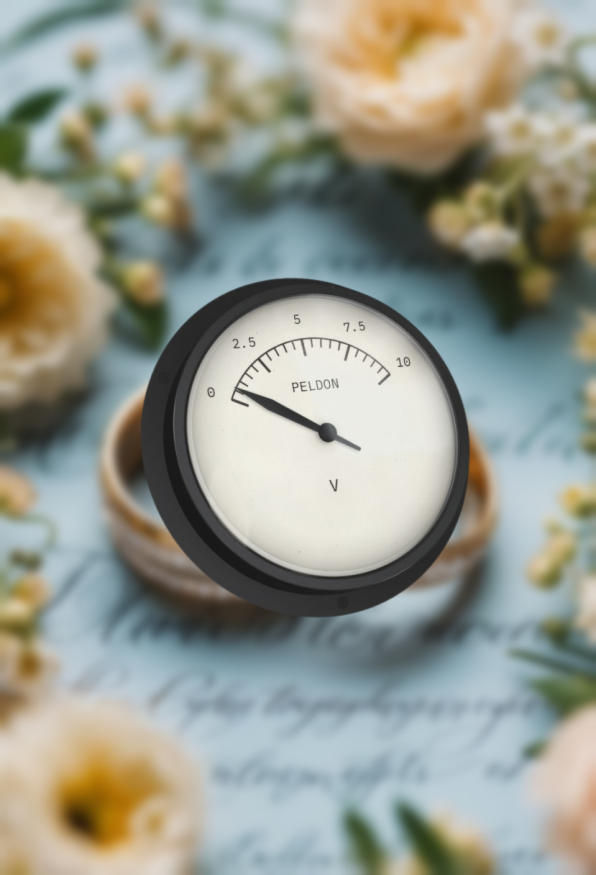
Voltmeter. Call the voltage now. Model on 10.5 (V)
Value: 0.5 (V)
